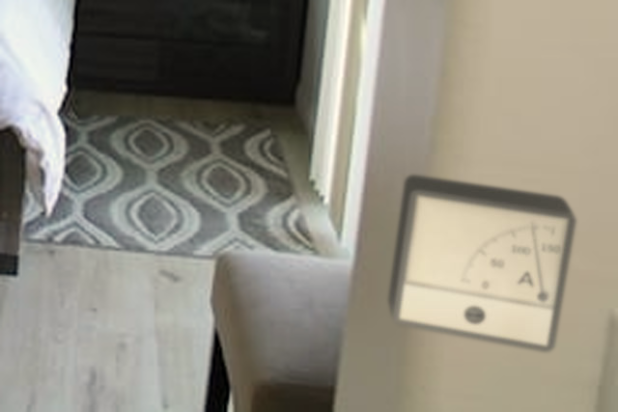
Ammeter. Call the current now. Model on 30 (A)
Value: 125 (A)
